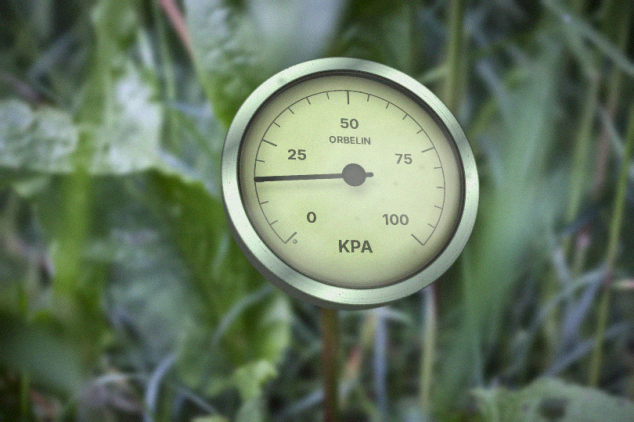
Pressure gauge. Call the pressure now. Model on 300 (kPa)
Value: 15 (kPa)
